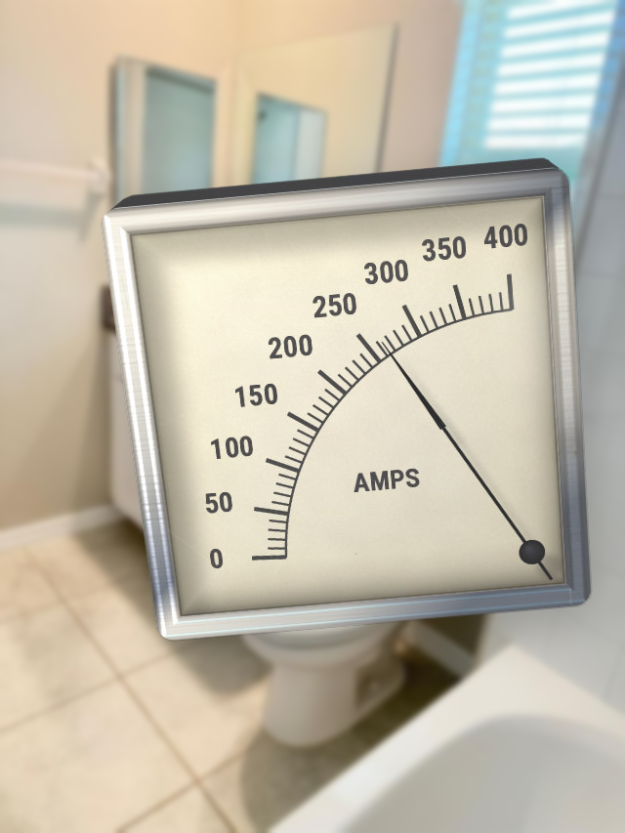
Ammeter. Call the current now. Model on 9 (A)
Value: 265 (A)
